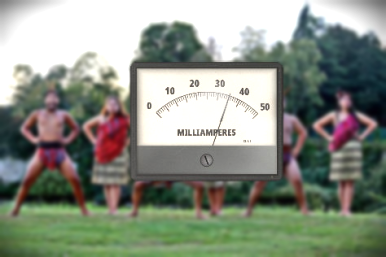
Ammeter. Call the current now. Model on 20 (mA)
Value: 35 (mA)
